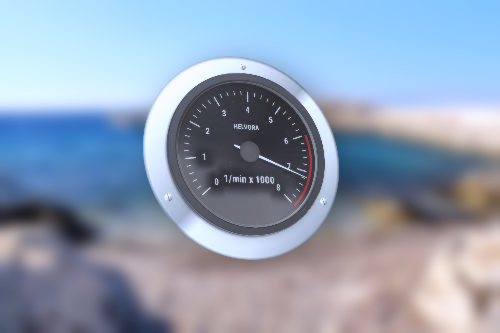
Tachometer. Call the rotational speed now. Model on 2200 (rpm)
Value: 7200 (rpm)
